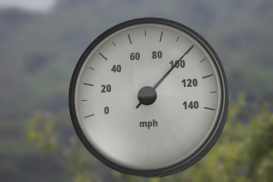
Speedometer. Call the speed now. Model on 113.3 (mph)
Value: 100 (mph)
